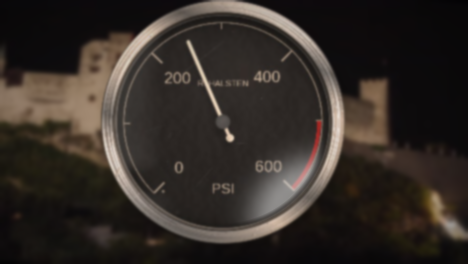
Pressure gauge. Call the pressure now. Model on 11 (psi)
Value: 250 (psi)
